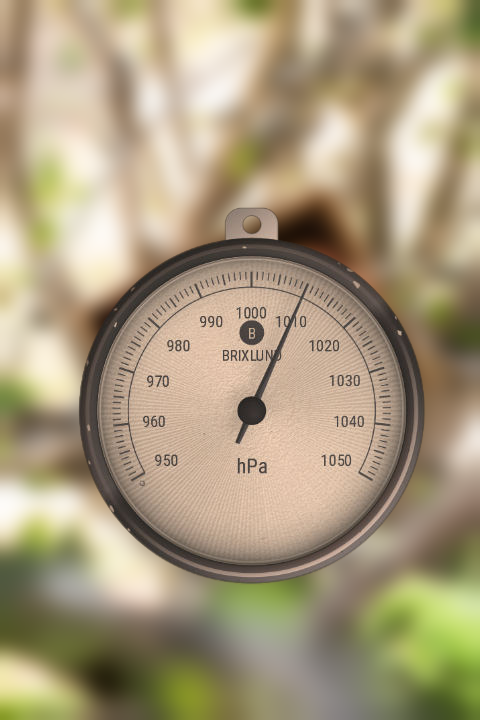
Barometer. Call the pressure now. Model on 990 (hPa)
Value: 1010 (hPa)
